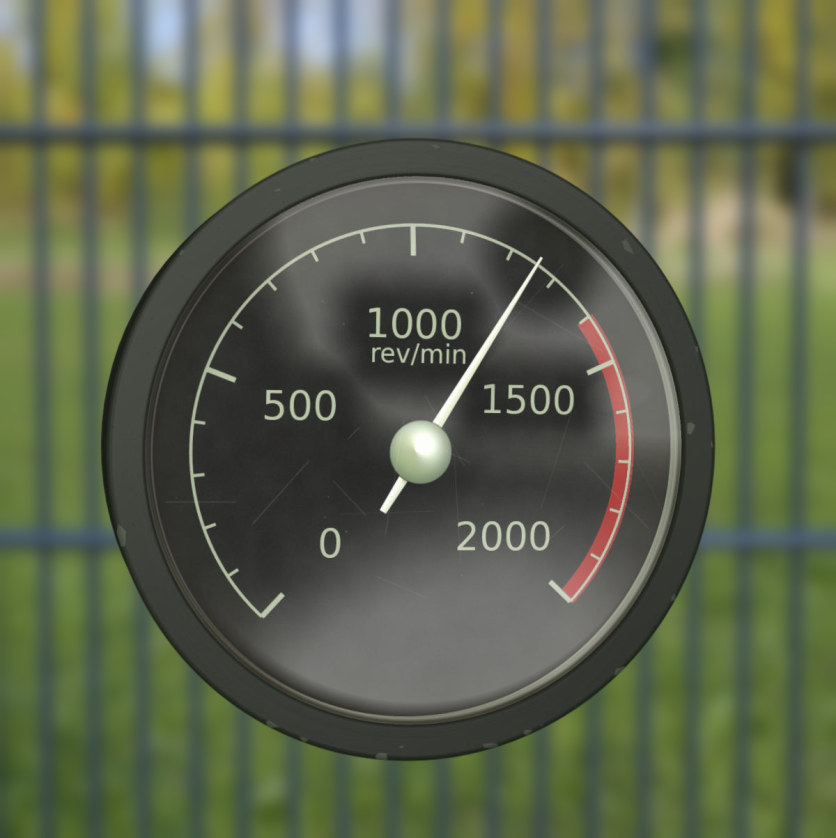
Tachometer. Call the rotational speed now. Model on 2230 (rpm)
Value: 1250 (rpm)
